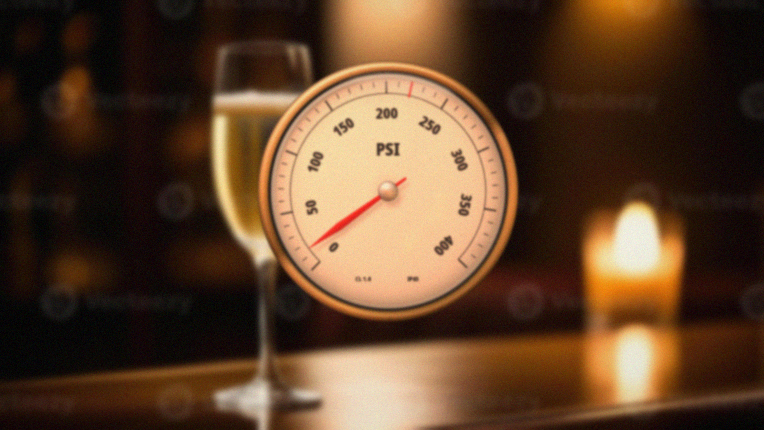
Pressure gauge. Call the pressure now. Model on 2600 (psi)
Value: 15 (psi)
